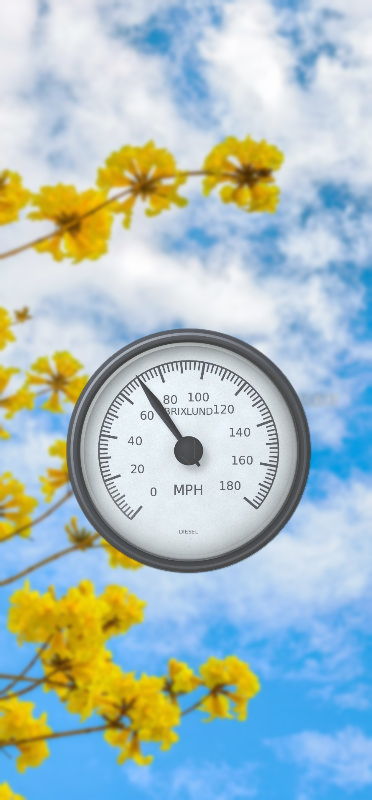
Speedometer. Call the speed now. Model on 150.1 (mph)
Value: 70 (mph)
